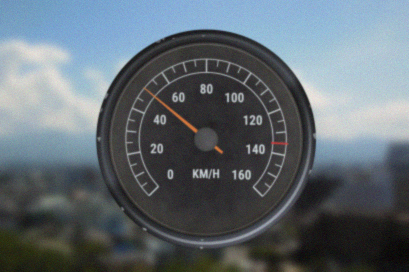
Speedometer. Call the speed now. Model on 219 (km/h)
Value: 50 (km/h)
